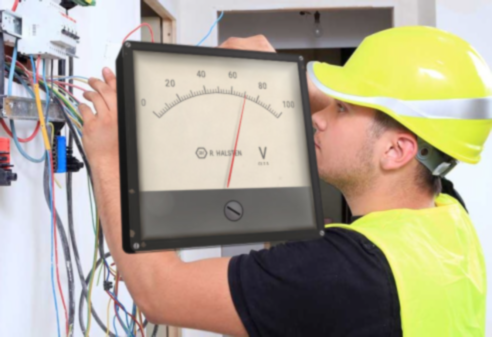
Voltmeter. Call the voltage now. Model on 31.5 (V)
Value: 70 (V)
